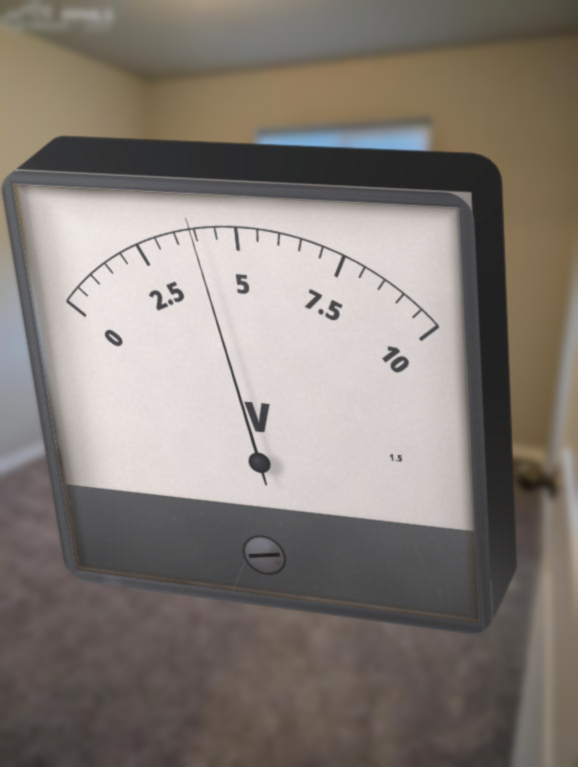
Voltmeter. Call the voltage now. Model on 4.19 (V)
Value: 4 (V)
